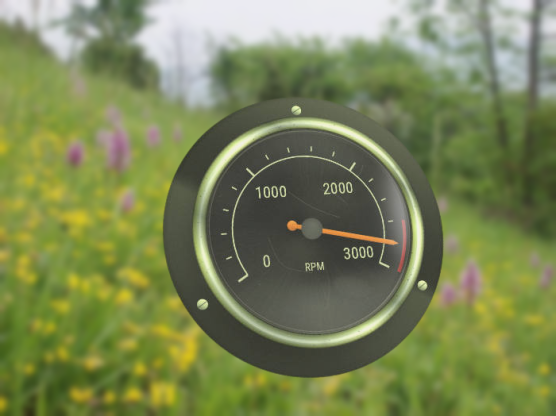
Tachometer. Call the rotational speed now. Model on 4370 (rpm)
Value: 2800 (rpm)
